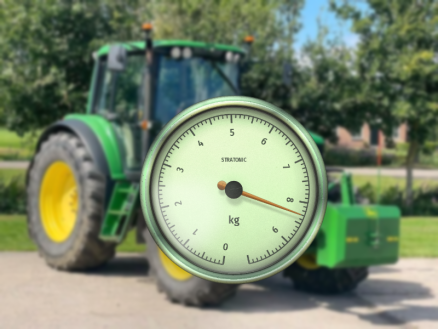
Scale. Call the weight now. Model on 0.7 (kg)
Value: 8.3 (kg)
